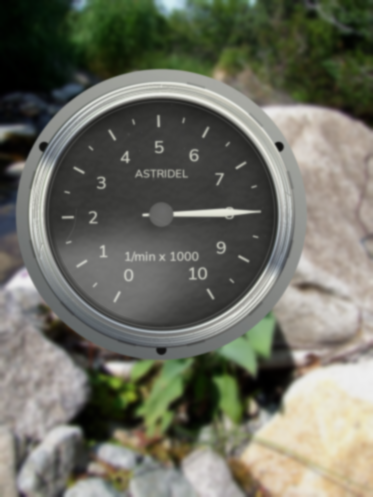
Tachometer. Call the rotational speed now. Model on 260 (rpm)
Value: 8000 (rpm)
